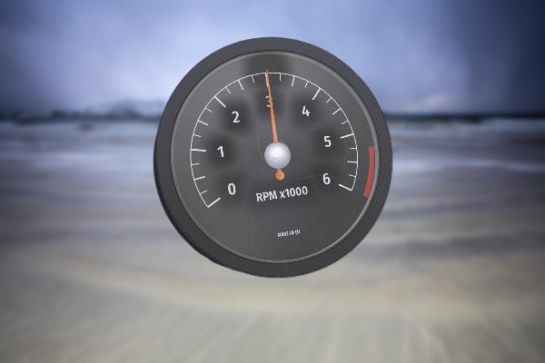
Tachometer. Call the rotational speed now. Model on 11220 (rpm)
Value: 3000 (rpm)
